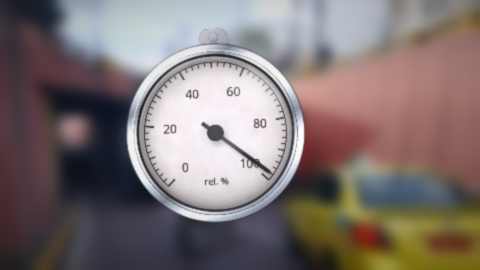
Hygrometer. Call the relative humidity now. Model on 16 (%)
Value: 98 (%)
